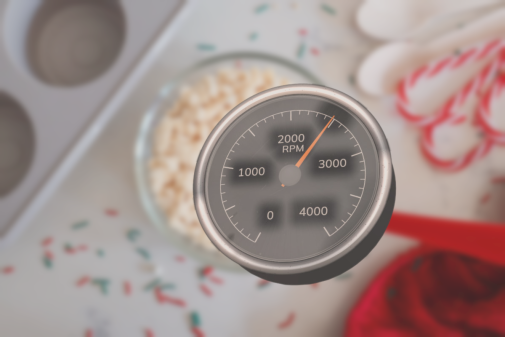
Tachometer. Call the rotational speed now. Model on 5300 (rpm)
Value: 2500 (rpm)
